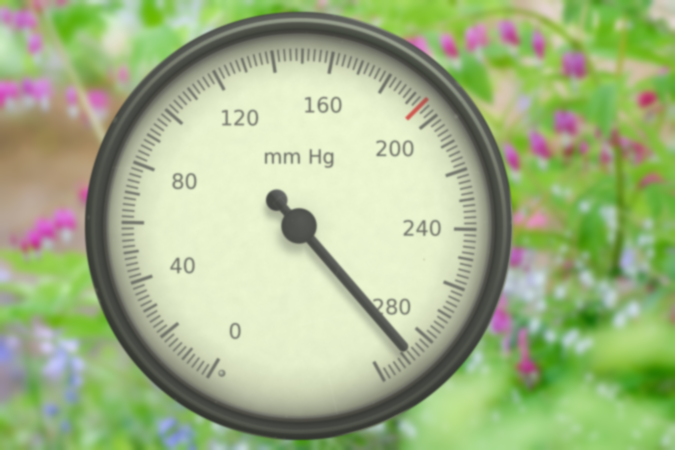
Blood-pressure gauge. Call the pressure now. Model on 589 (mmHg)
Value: 288 (mmHg)
